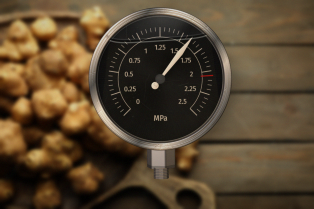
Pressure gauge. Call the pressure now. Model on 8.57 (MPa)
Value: 1.6 (MPa)
